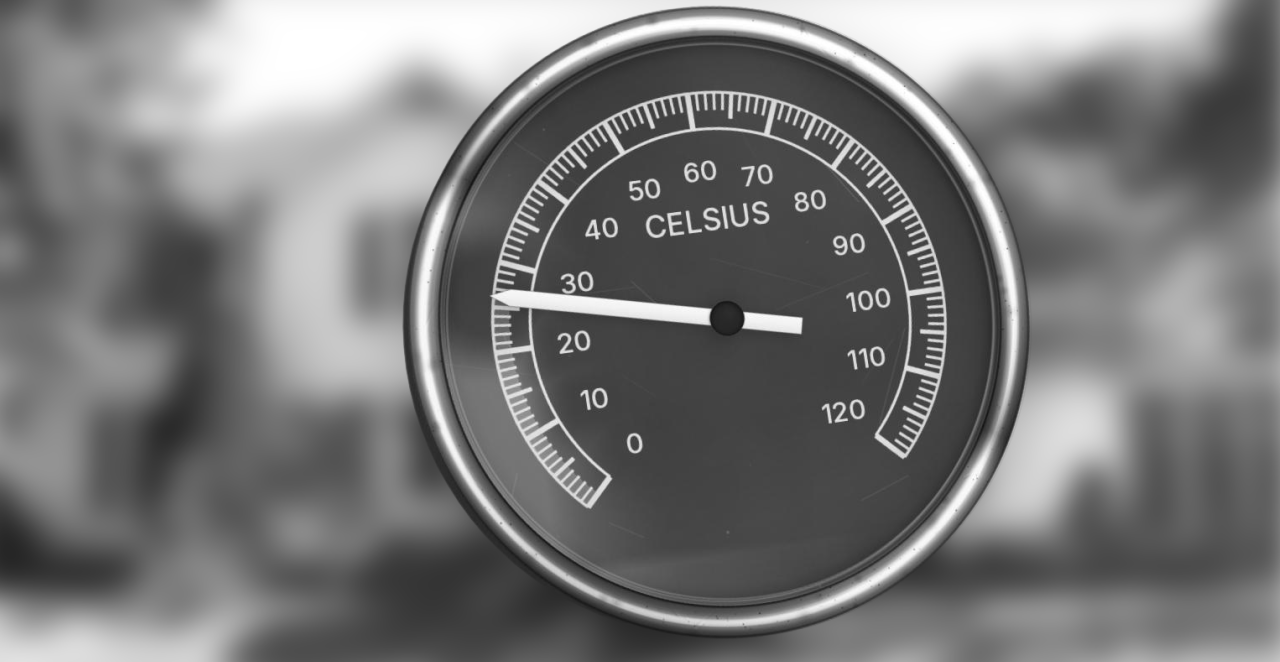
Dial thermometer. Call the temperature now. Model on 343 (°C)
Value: 26 (°C)
